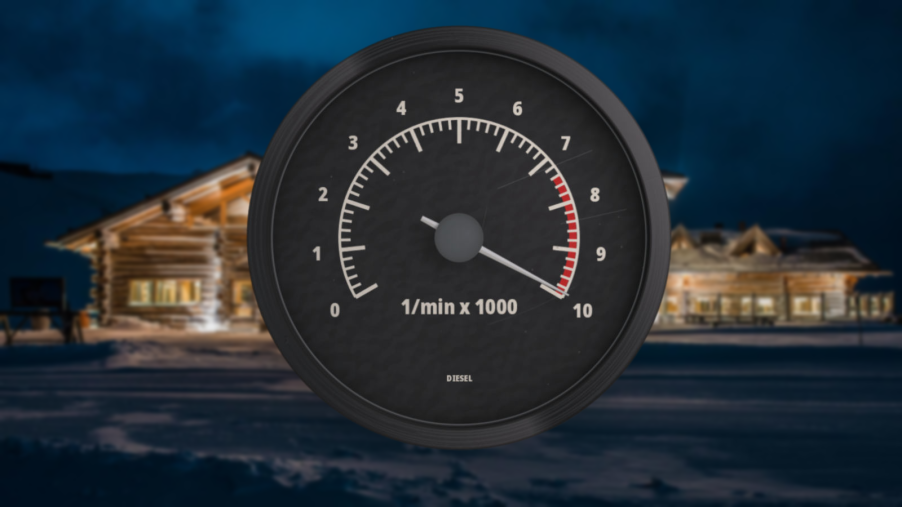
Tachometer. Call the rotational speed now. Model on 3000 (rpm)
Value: 9900 (rpm)
